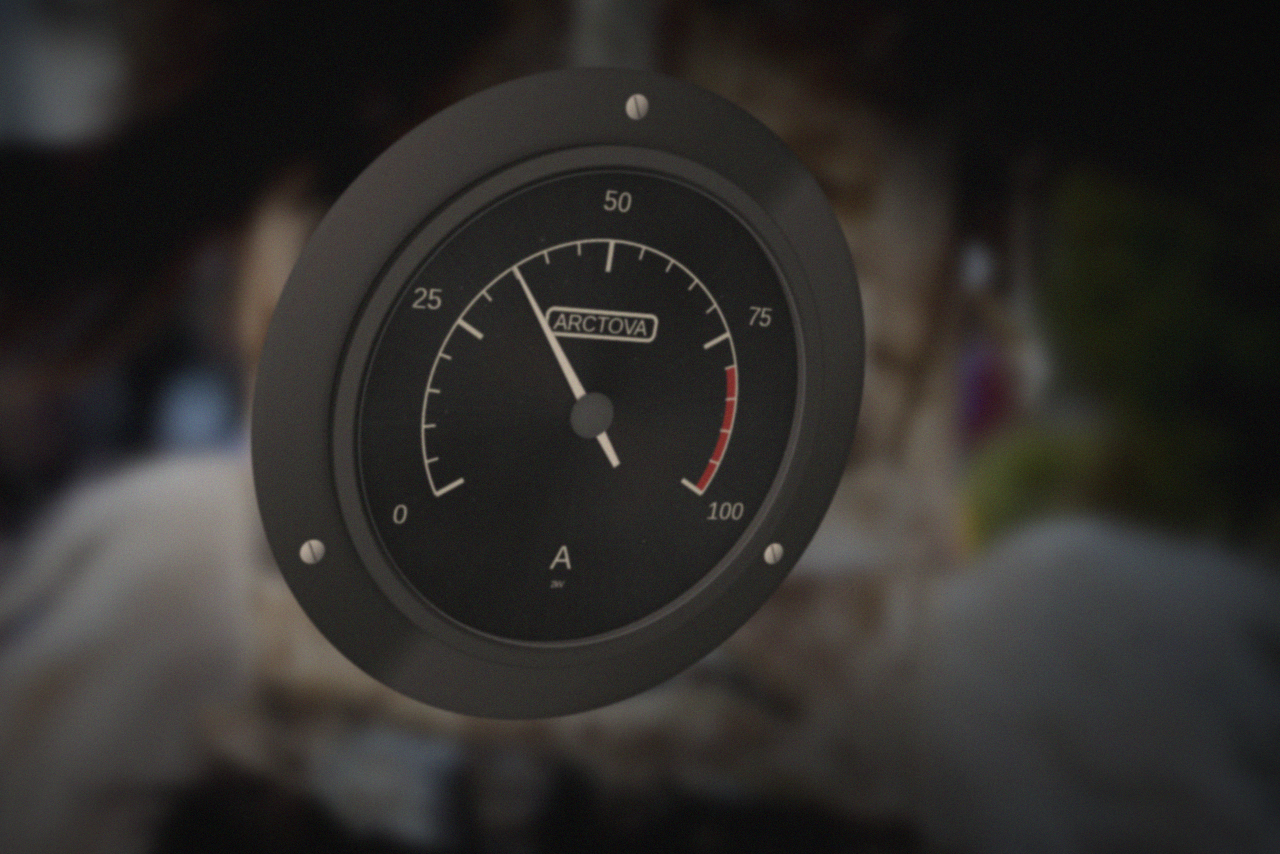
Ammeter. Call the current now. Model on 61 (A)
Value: 35 (A)
